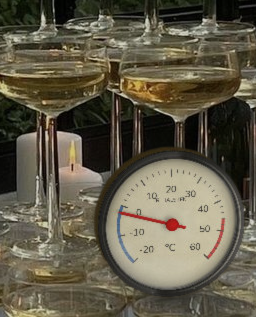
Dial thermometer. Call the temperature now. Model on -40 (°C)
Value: -2 (°C)
